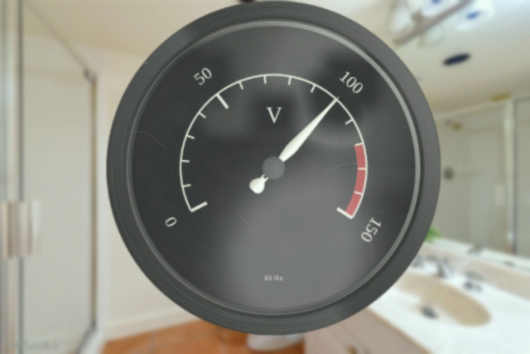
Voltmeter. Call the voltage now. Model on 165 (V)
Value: 100 (V)
